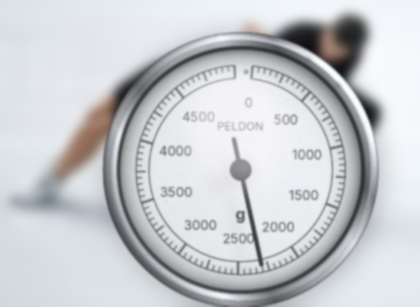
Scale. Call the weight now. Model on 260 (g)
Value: 2300 (g)
